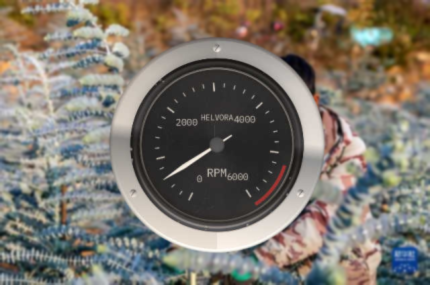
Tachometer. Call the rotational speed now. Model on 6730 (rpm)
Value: 600 (rpm)
